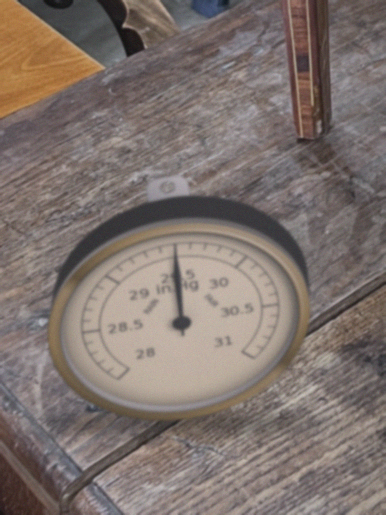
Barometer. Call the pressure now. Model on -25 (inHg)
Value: 29.5 (inHg)
